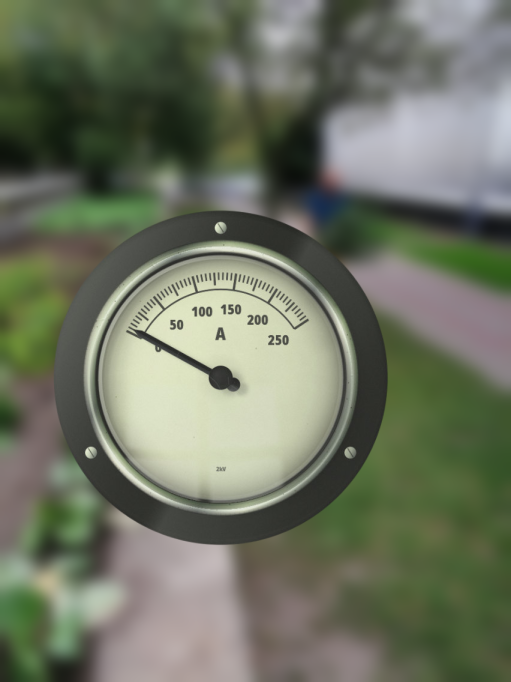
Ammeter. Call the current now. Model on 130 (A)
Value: 5 (A)
